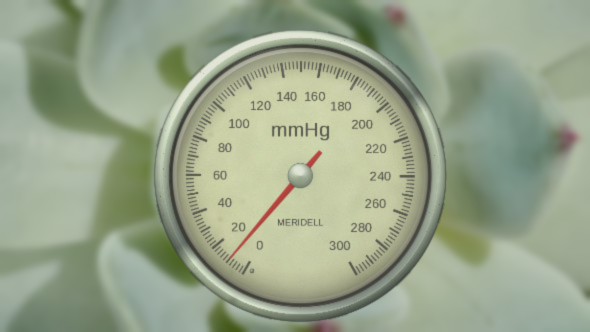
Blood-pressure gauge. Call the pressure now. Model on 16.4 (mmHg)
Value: 10 (mmHg)
